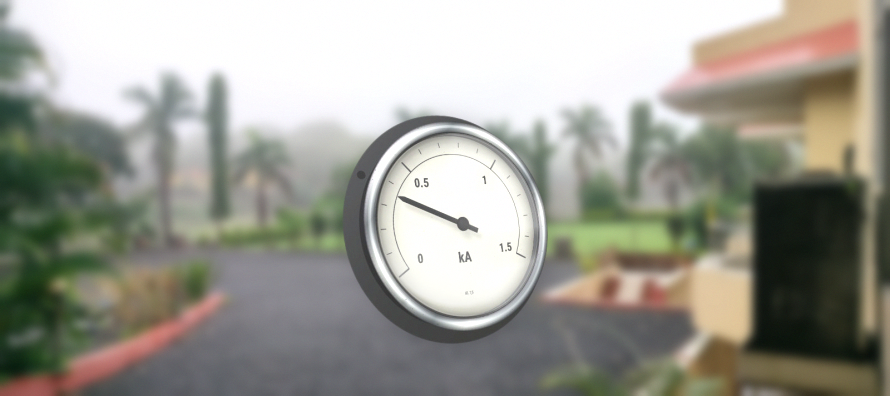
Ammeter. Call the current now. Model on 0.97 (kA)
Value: 0.35 (kA)
